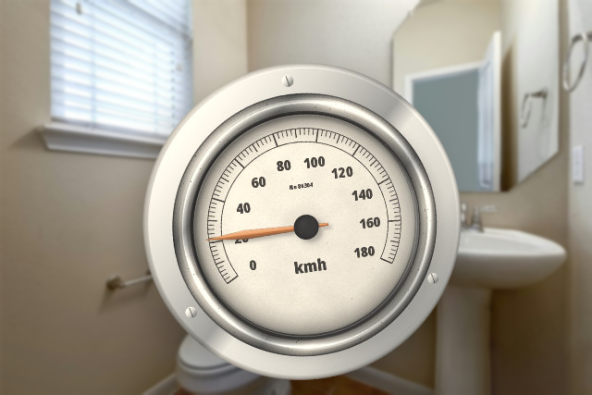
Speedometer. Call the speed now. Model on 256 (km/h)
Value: 22 (km/h)
